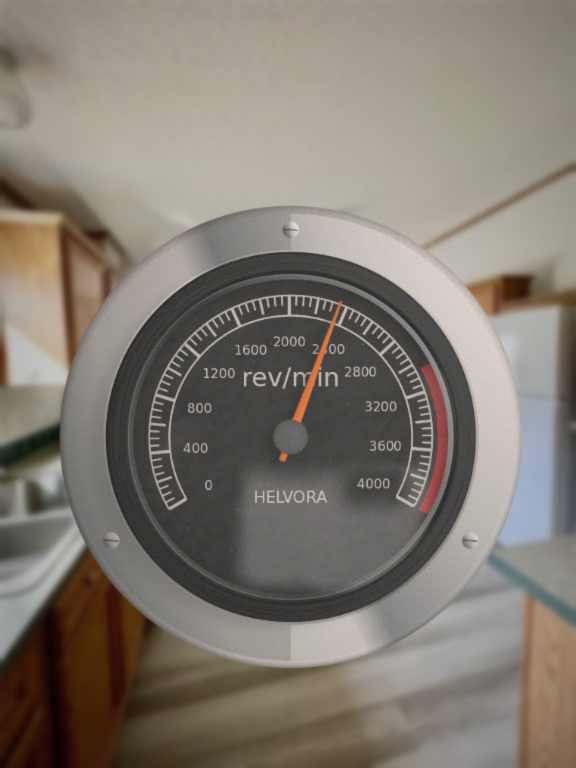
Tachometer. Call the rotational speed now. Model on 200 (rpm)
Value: 2350 (rpm)
